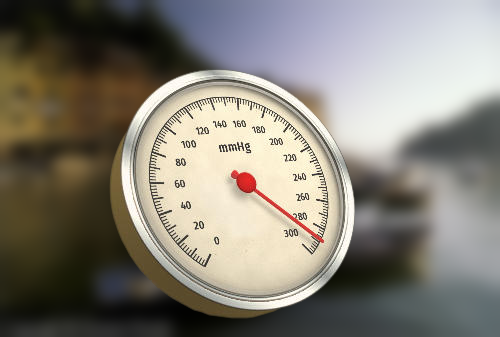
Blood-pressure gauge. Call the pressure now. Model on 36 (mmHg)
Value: 290 (mmHg)
